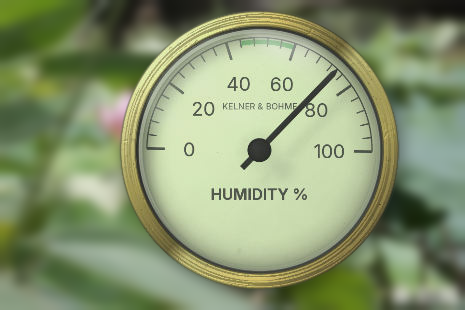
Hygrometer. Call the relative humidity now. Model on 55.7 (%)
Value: 74 (%)
